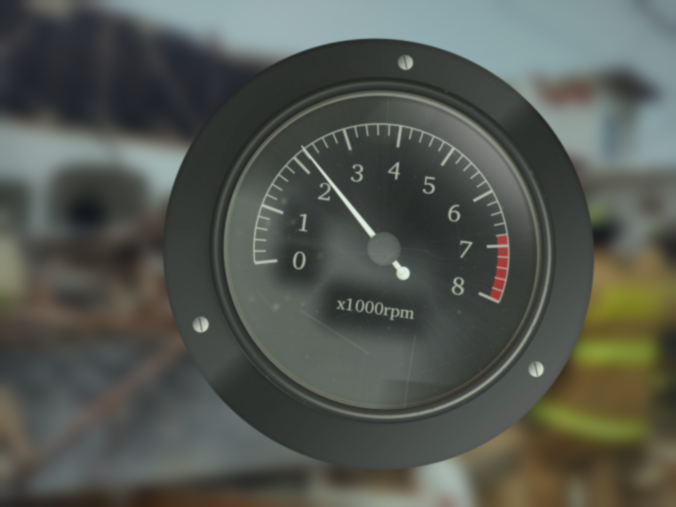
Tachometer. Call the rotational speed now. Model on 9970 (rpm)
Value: 2200 (rpm)
